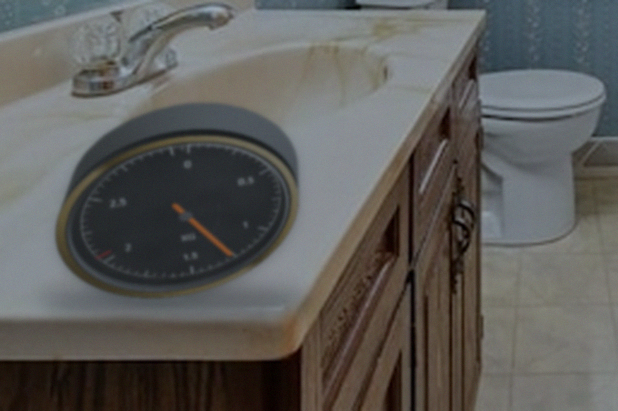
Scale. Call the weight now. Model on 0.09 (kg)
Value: 1.25 (kg)
